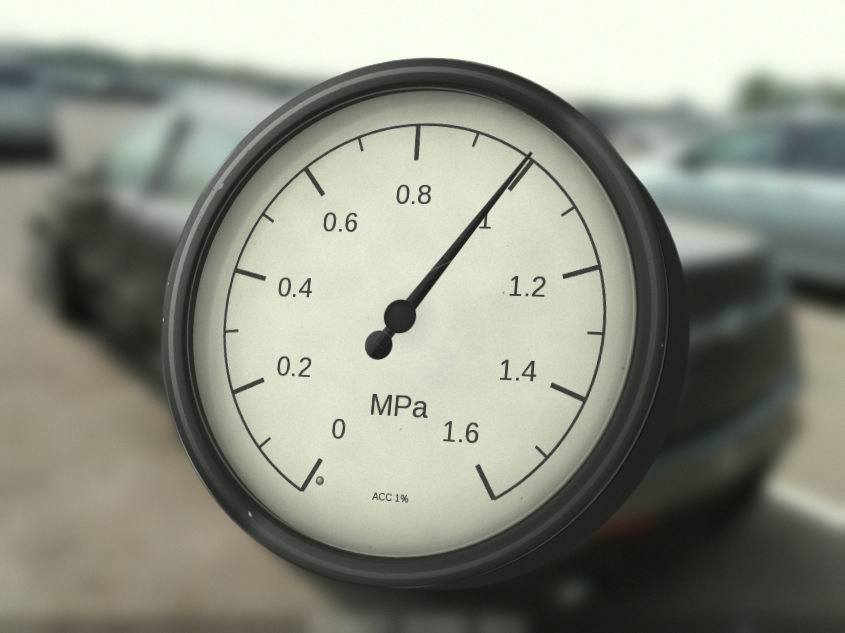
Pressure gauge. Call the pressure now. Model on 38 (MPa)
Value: 1 (MPa)
